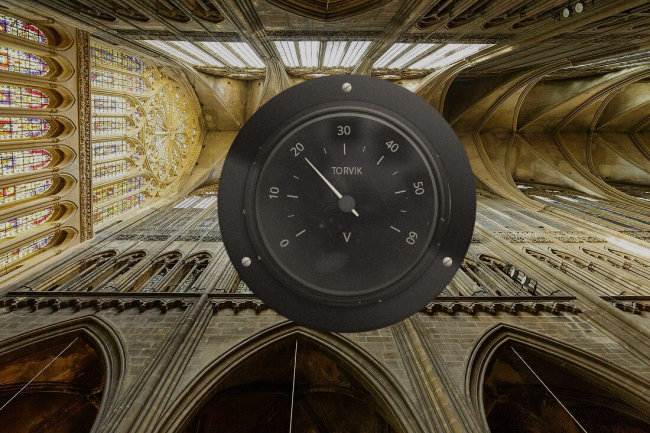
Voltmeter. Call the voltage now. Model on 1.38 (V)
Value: 20 (V)
